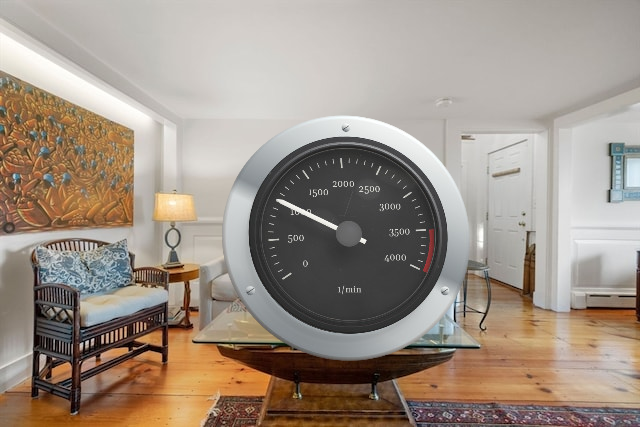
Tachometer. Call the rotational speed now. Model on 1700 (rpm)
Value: 1000 (rpm)
